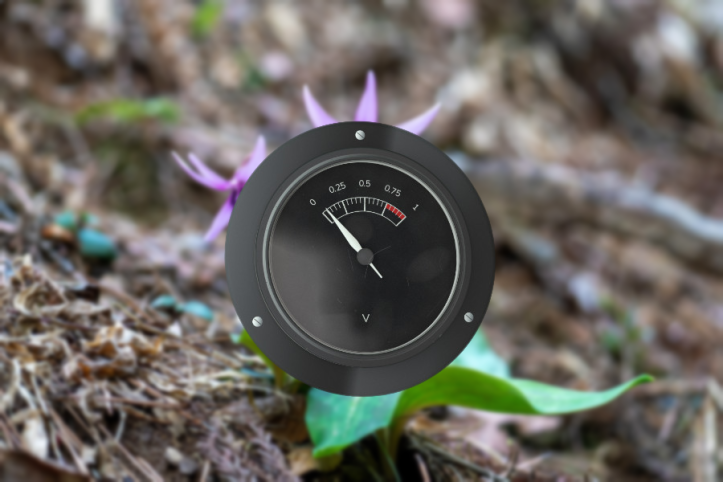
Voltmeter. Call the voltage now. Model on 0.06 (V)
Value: 0.05 (V)
